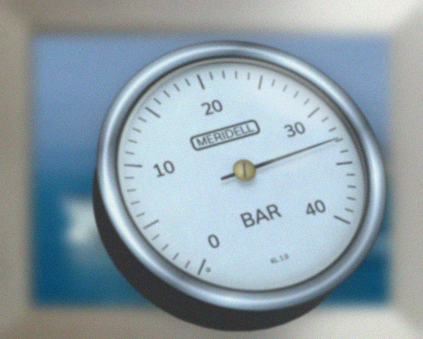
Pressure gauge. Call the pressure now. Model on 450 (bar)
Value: 33 (bar)
